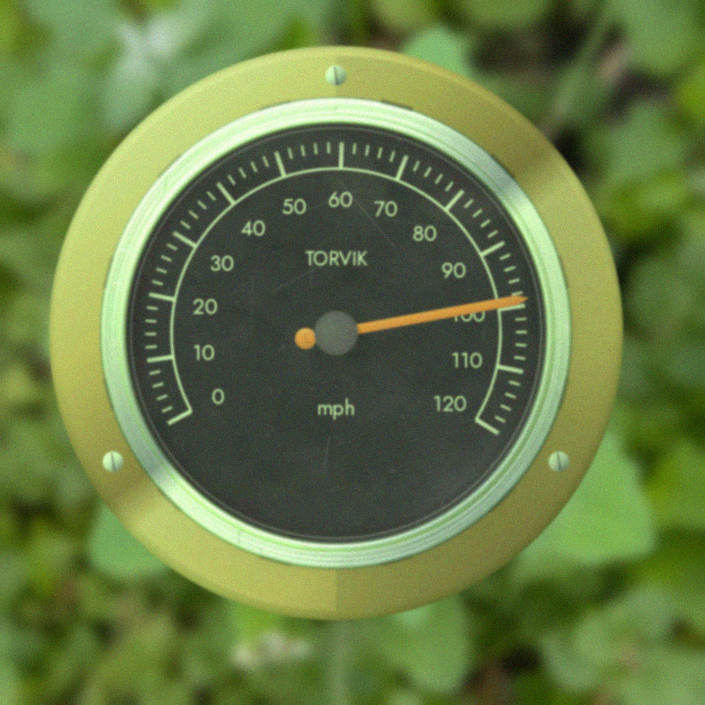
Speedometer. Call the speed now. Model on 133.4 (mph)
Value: 99 (mph)
